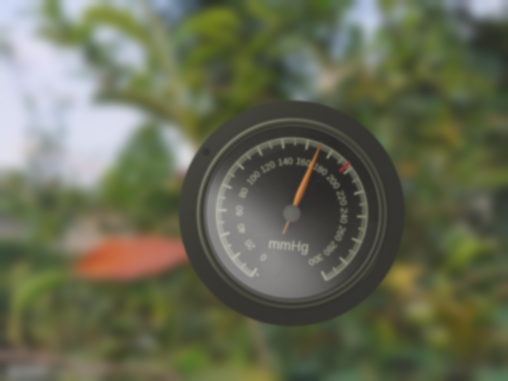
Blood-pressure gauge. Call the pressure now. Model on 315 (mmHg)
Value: 170 (mmHg)
